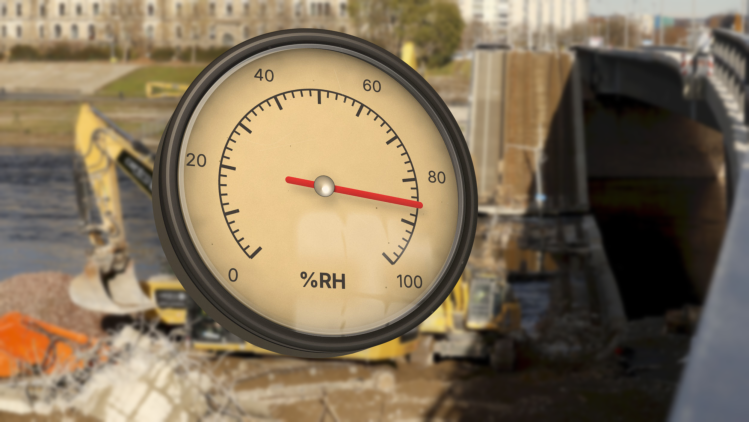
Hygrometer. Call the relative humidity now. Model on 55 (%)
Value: 86 (%)
